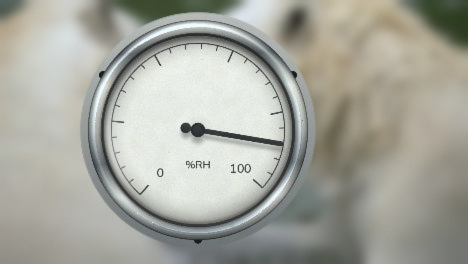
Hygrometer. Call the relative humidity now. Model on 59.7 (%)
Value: 88 (%)
